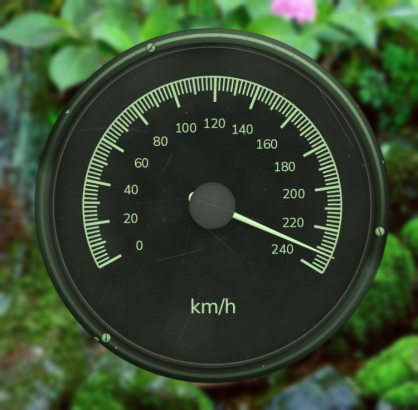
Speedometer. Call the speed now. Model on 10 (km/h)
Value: 232 (km/h)
